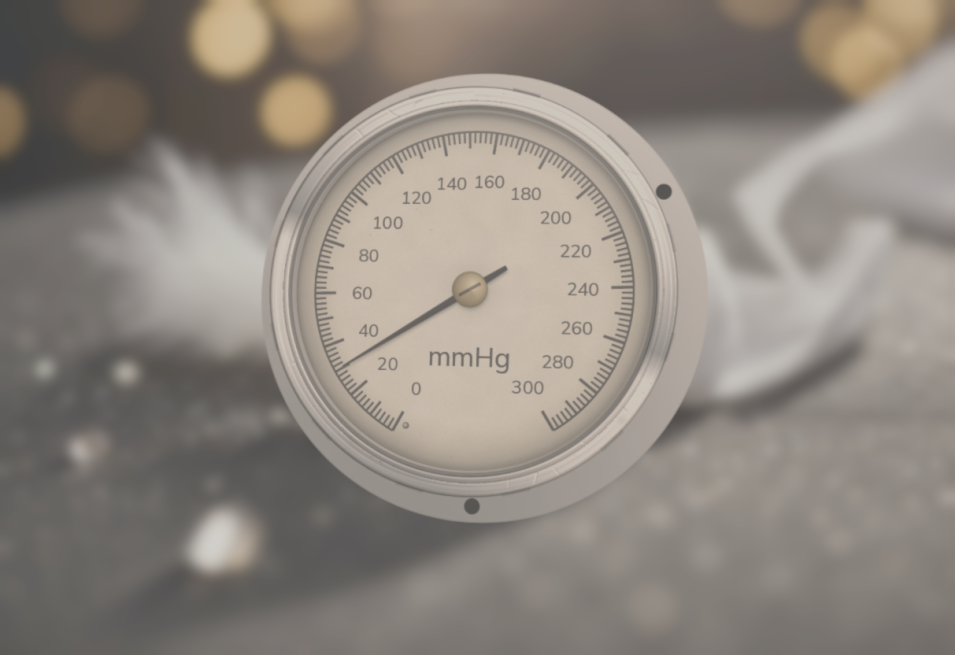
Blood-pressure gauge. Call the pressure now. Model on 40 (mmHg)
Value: 30 (mmHg)
